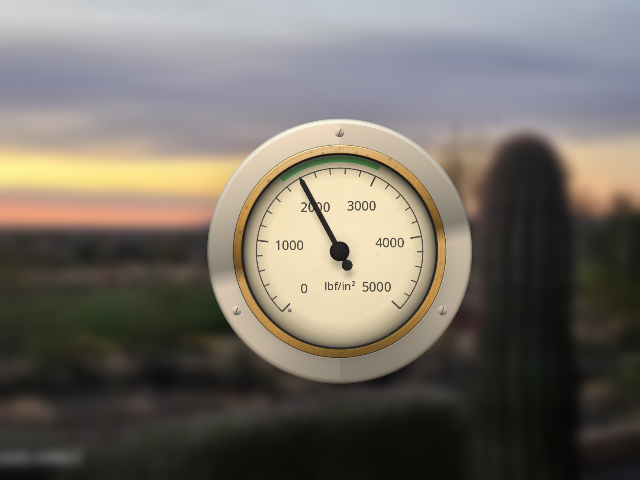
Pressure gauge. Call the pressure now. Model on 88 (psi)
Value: 2000 (psi)
